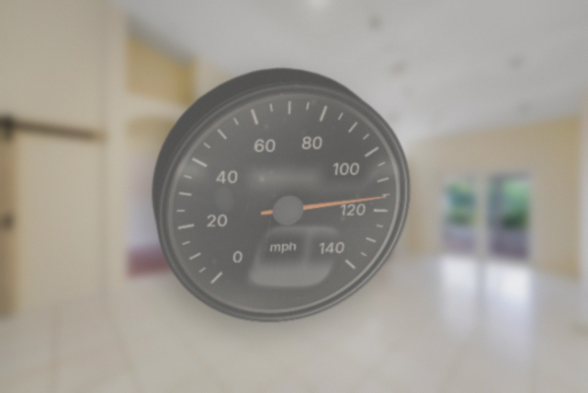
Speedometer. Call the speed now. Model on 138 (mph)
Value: 115 (mph)
